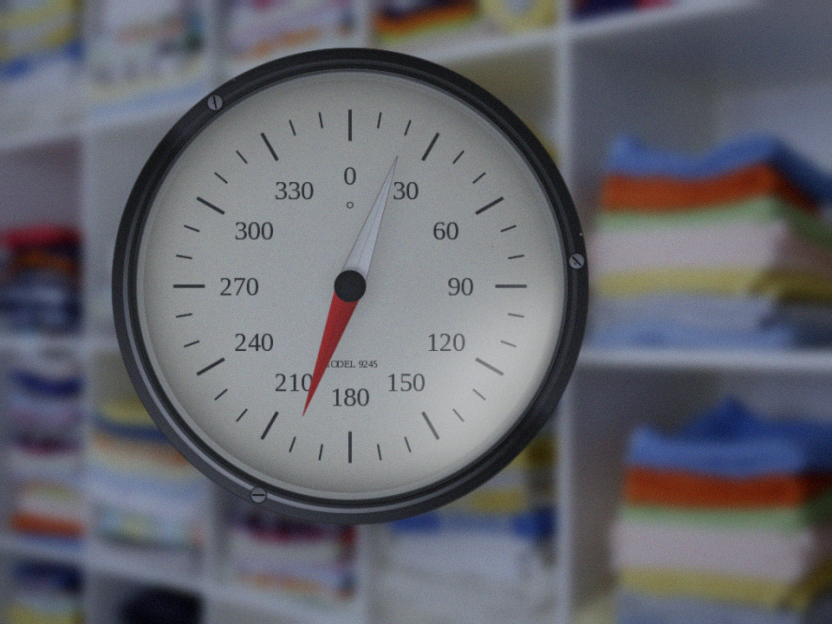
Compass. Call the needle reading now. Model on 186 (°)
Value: 200 (°)
